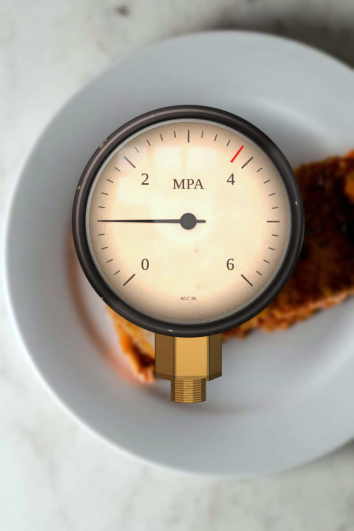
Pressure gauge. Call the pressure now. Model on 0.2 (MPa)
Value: 1 (MPa)
